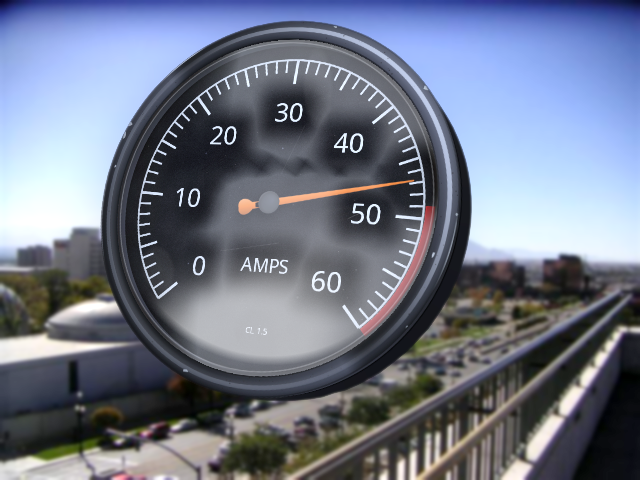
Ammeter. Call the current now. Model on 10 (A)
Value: 47 (A)
